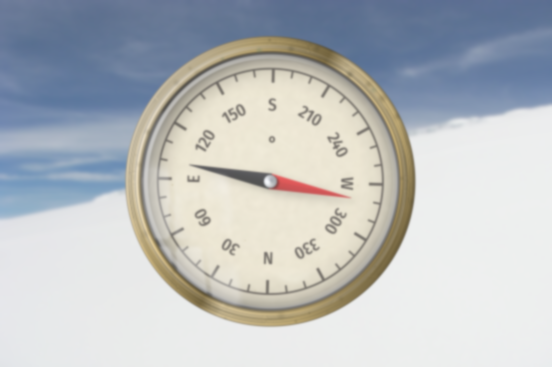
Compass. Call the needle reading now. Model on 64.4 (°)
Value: 280 (°)
